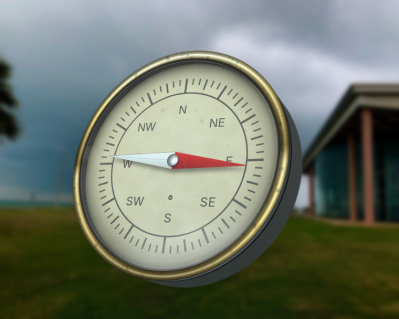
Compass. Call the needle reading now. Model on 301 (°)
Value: 95 (°)
